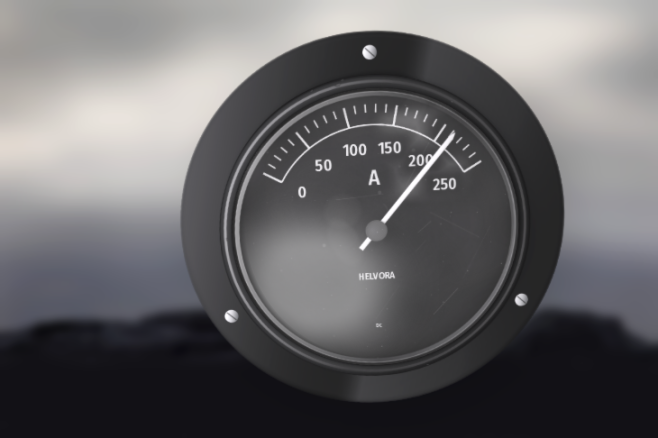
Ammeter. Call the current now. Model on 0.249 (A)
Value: 210 (A)
